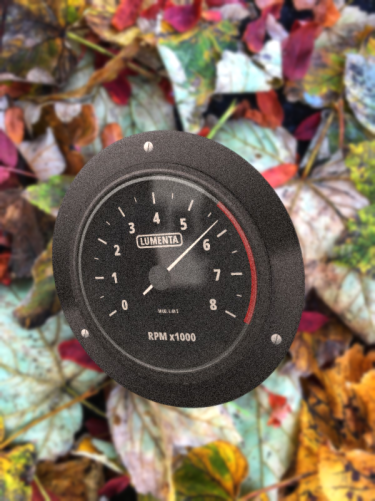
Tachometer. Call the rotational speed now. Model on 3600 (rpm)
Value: 5750 (rpm)
